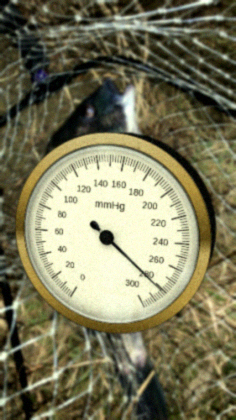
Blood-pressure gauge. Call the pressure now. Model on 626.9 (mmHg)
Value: 280 (mmHg)
